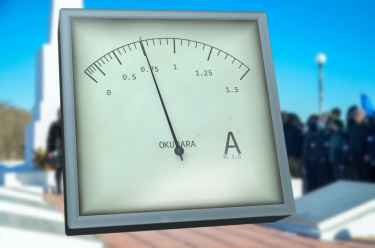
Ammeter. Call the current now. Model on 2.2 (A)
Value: 0.75 (A)
